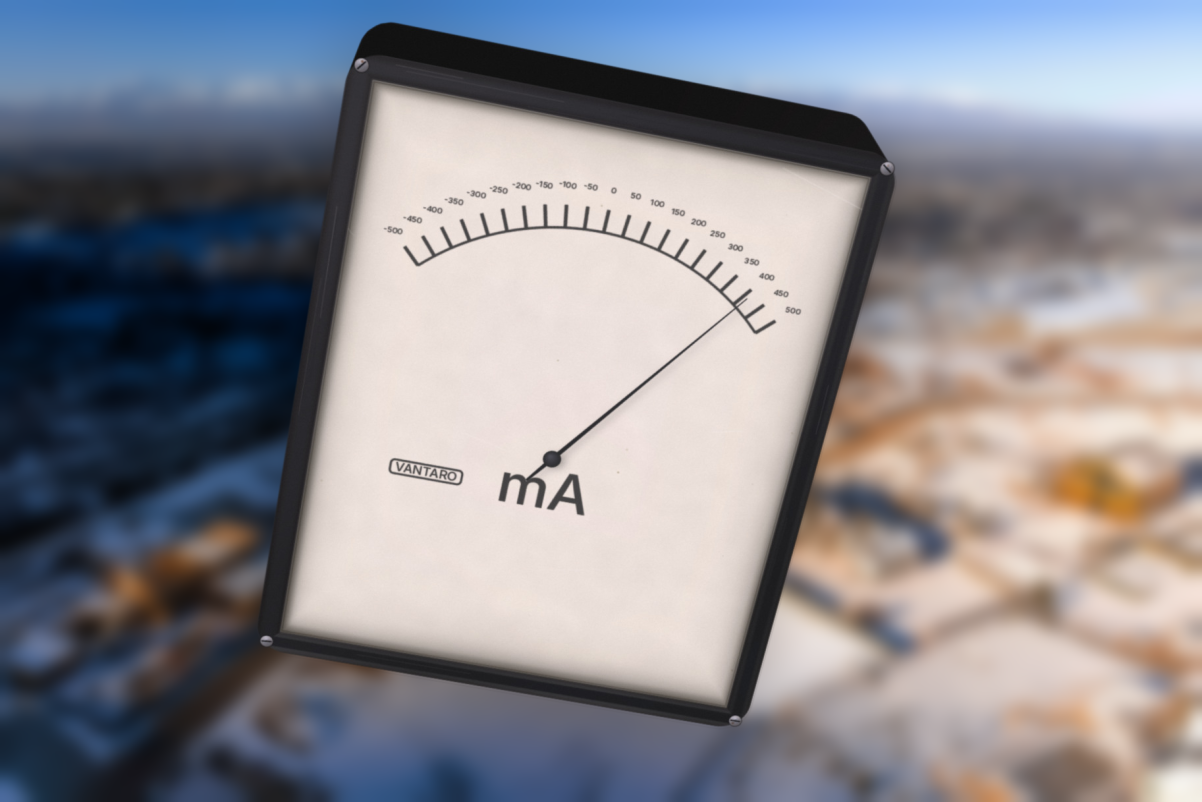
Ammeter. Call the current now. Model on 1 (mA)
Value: 400 (mA)
